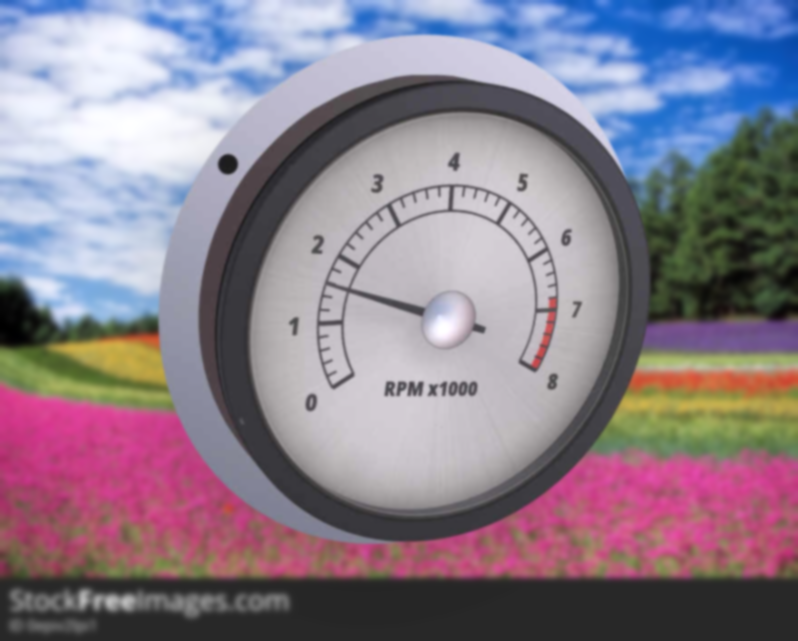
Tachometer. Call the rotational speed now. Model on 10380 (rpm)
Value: 1600 (rpm)
